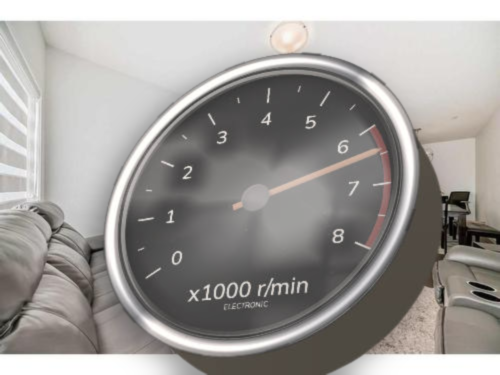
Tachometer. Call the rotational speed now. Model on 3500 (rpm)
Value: 6500 (rpm)
